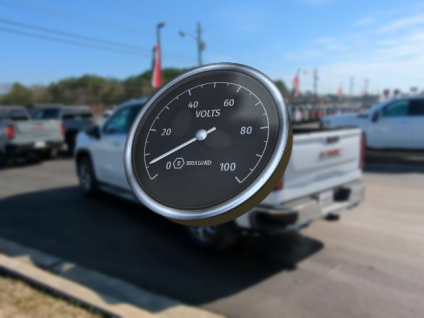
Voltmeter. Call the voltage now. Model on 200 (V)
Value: 5 (V)
